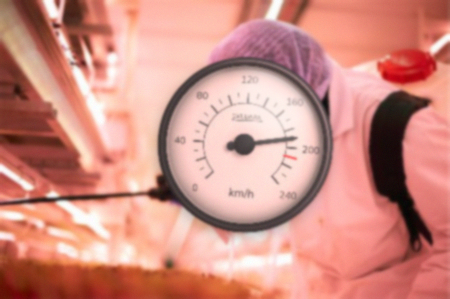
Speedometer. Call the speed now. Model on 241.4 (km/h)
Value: 190 (km/h)
